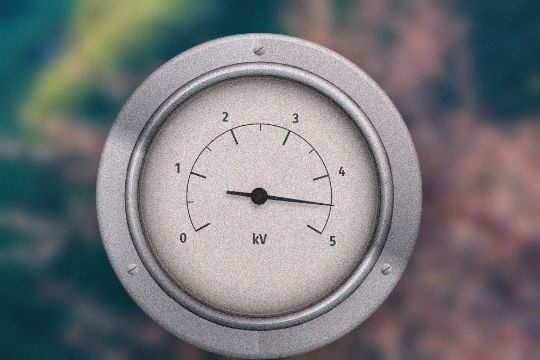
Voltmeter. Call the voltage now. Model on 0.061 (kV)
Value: 4.5 (kV)
